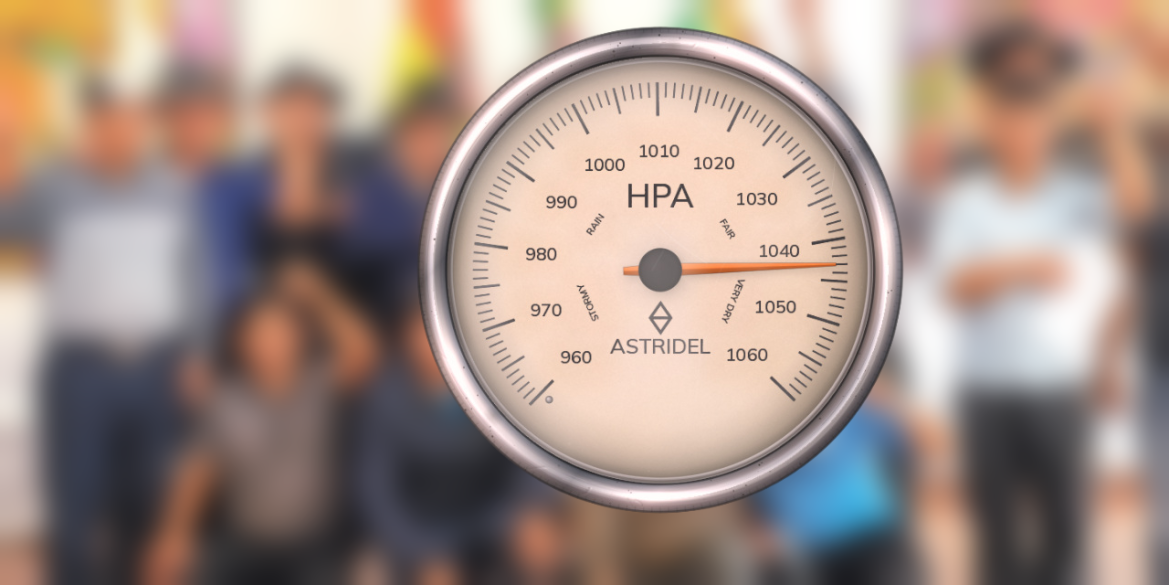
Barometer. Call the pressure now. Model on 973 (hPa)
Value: 1043 (hPa)
